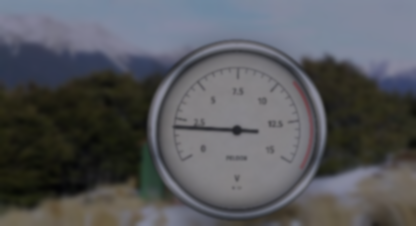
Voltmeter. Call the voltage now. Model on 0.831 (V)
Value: 2 (V)
